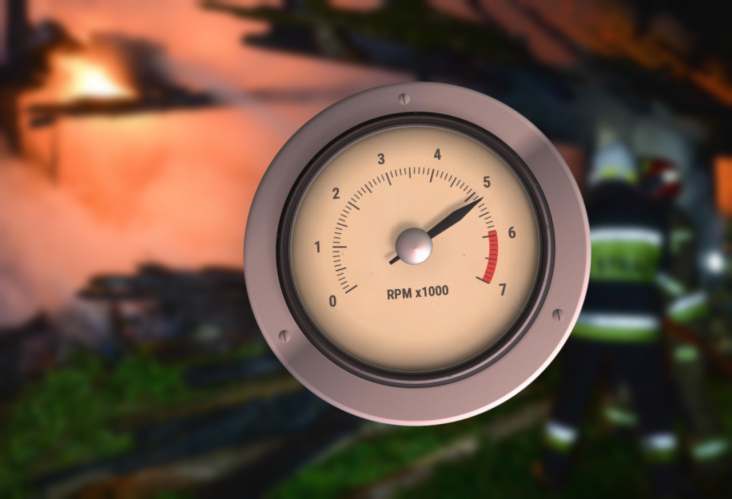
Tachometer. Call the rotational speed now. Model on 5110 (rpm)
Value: 5200 (rpm)
